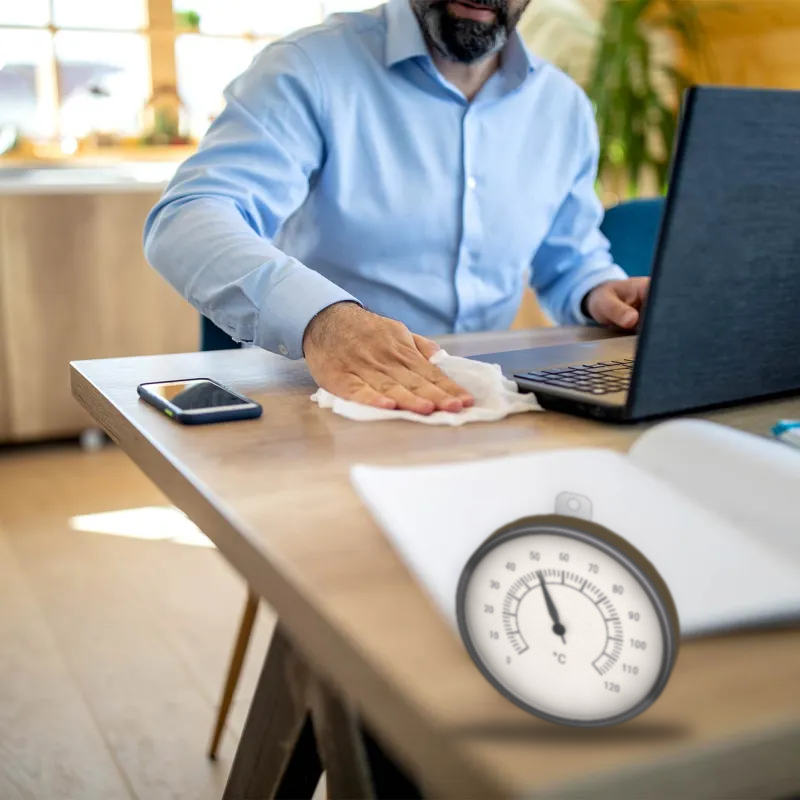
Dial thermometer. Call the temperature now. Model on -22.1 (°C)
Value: 50 (°C)
